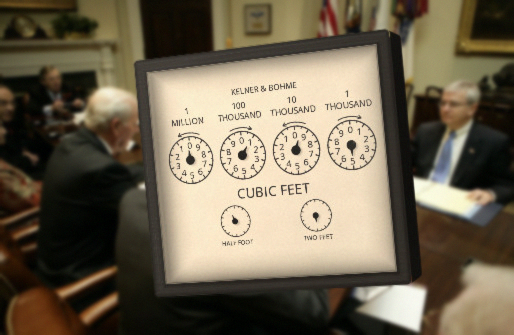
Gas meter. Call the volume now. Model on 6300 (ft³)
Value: 9500 (ft³)
